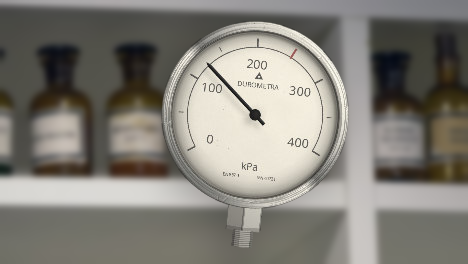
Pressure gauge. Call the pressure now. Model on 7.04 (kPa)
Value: 125 (kPa)
